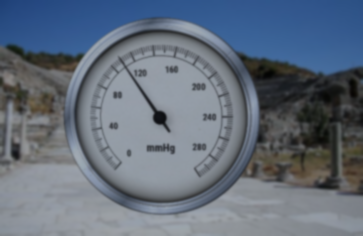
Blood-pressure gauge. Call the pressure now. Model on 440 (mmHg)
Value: 110 (mmHg)
